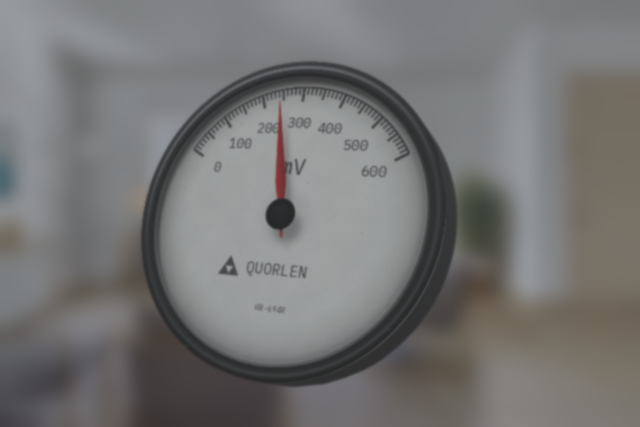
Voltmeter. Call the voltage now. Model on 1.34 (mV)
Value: 250 (mV)
